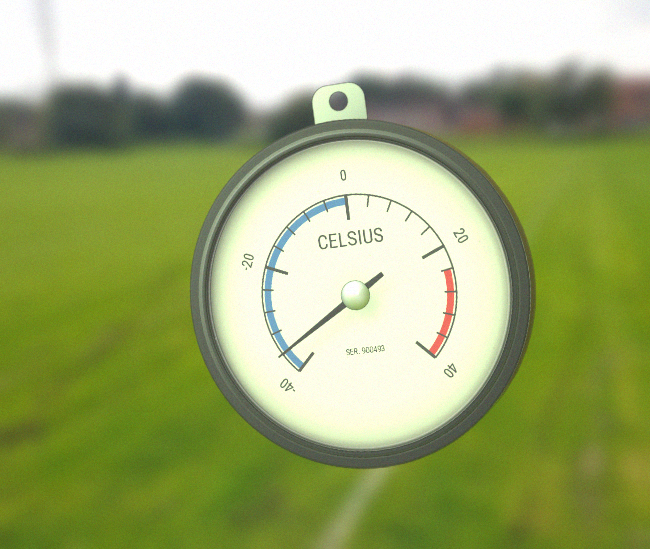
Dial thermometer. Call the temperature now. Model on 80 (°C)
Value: -36 (°C)
